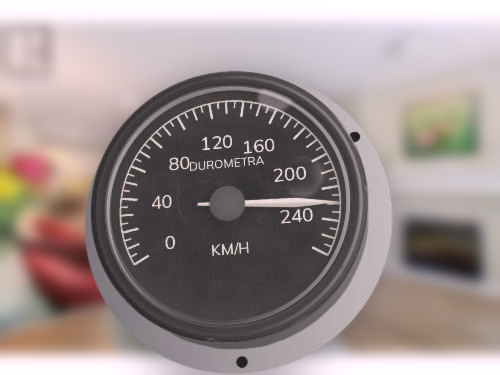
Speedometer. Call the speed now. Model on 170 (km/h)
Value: 230 (km/h)
